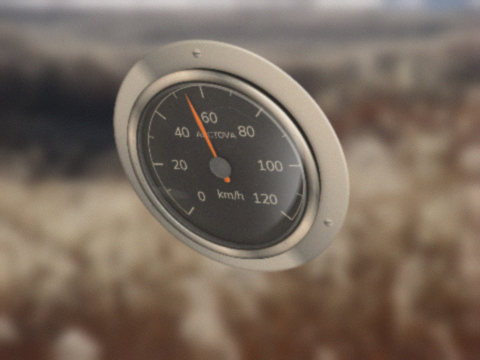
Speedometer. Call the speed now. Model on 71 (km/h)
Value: 55 (km/h)
